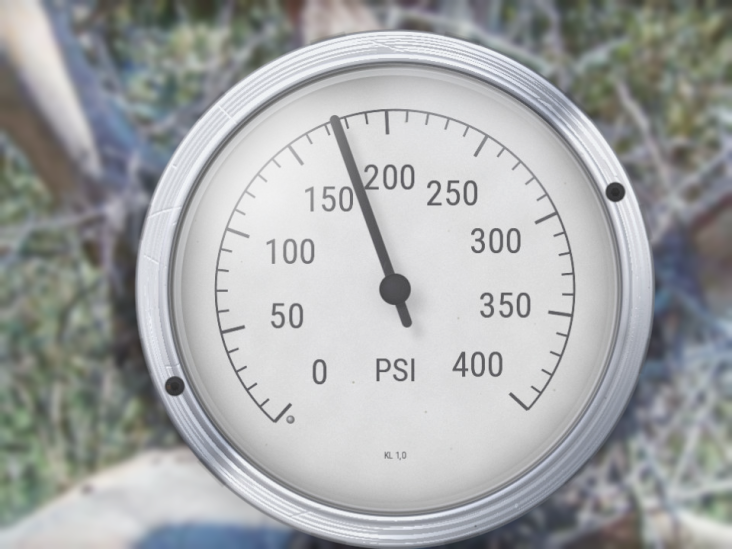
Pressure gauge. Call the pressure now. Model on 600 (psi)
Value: 175 (psi)
